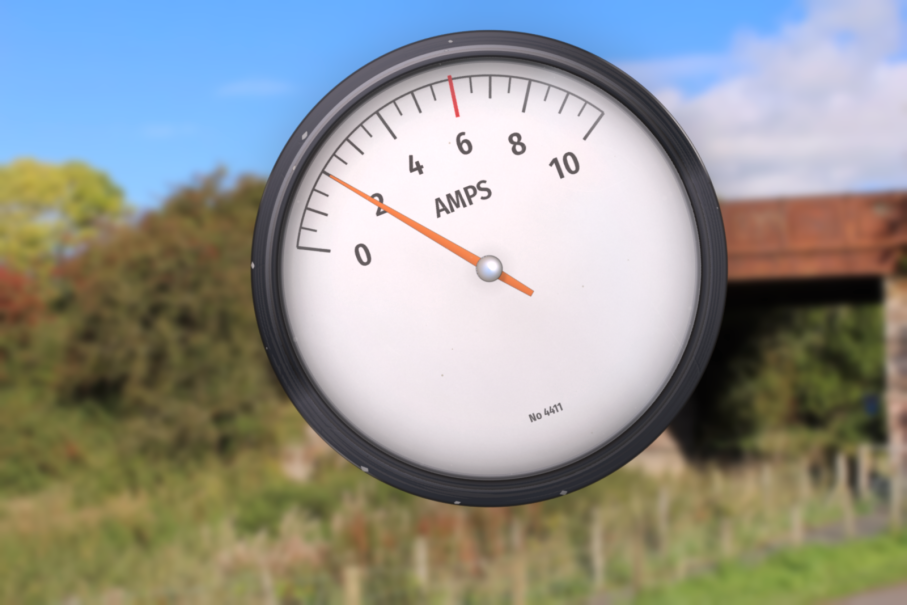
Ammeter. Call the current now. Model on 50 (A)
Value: 2 (A)
